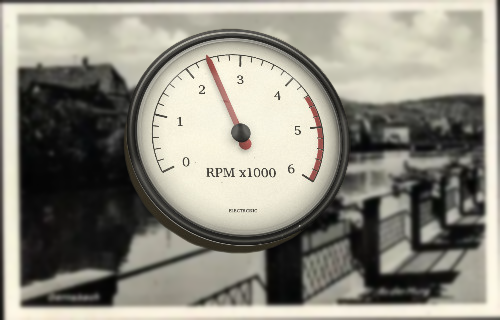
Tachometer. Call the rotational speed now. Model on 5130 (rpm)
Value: 2400 (rpm)
